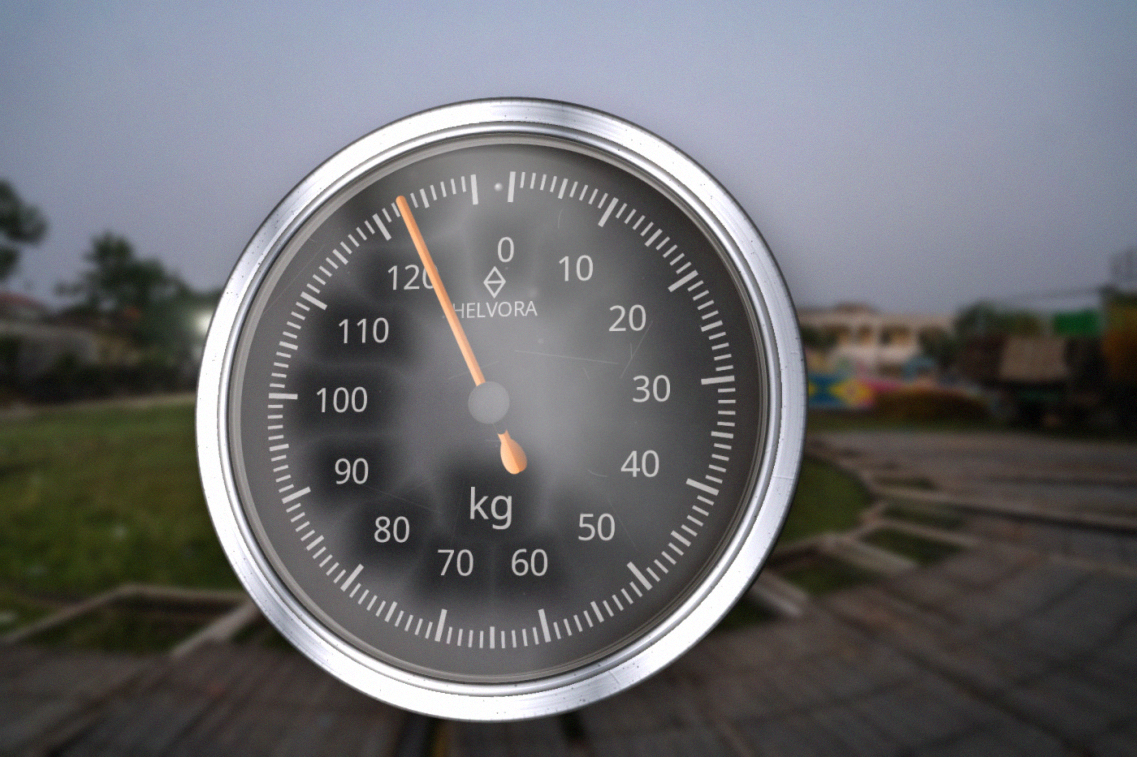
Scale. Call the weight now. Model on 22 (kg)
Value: 123 (kg)
